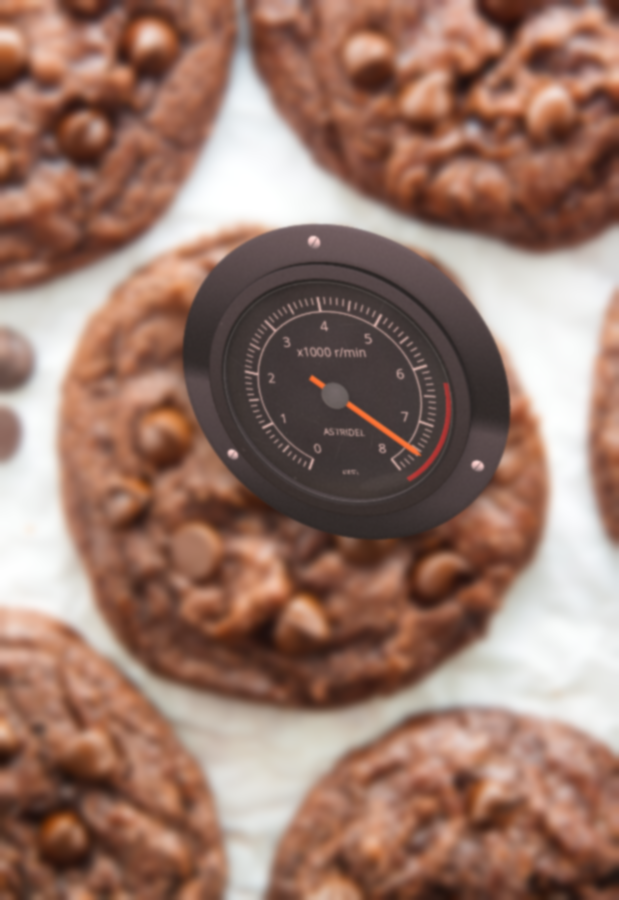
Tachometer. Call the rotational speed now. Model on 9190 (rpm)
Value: 7500 (rpm)
